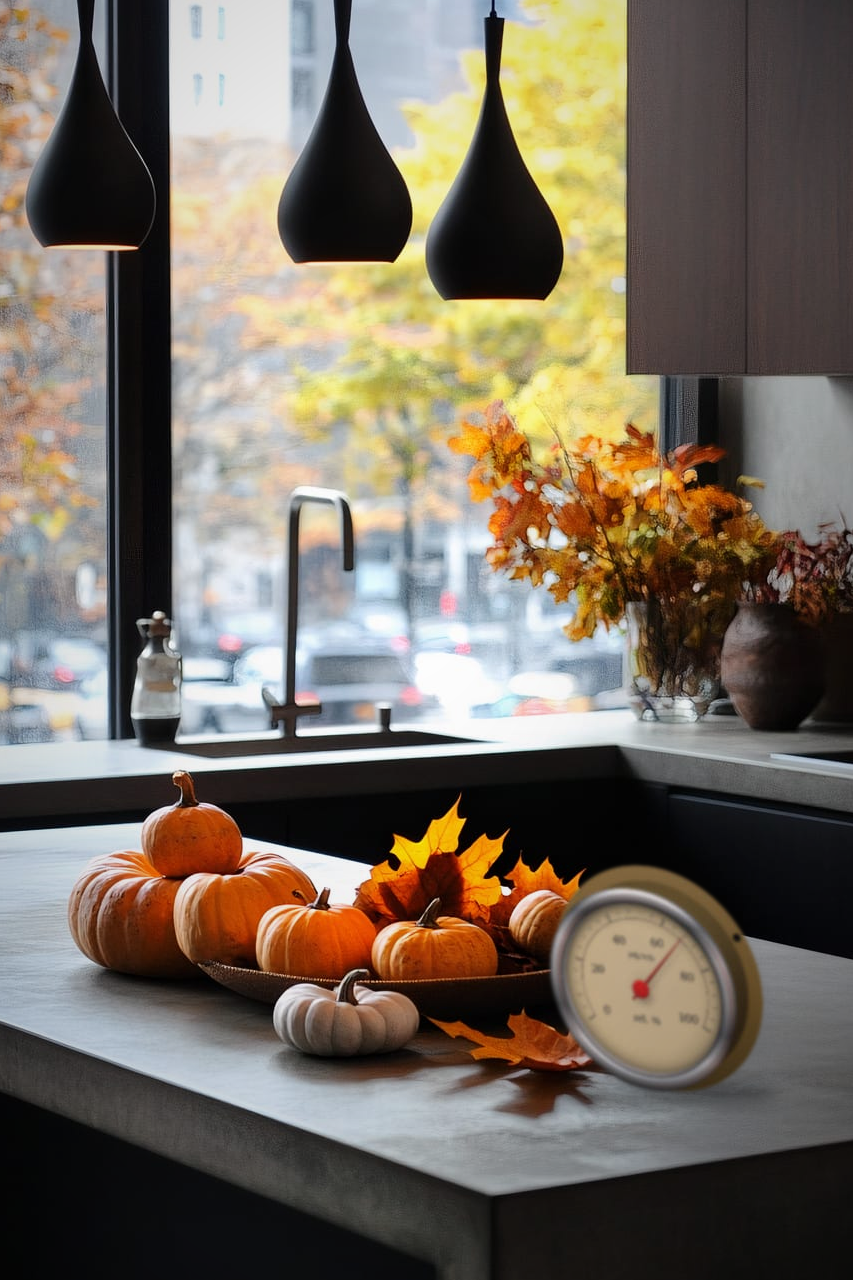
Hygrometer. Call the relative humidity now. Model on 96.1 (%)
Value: 68 (%)
